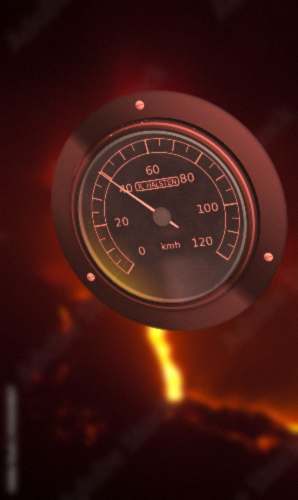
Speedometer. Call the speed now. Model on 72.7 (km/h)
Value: 40 (km/h)
